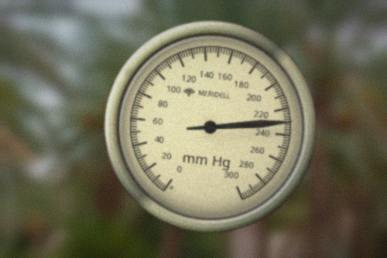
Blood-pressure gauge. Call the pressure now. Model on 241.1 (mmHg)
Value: 230 (mmHg)
